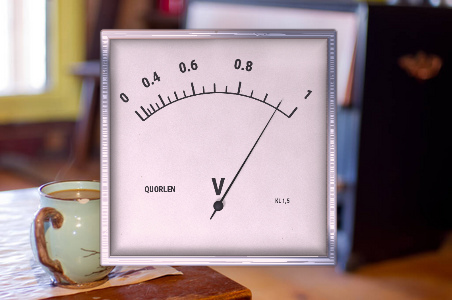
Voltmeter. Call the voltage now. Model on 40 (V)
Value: 0.95 (V)
